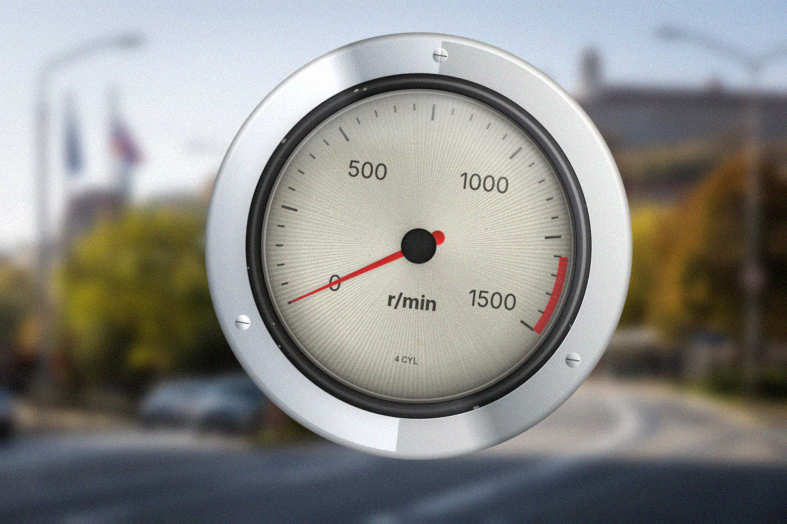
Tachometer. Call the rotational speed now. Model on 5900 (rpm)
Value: 0 (rpm)
